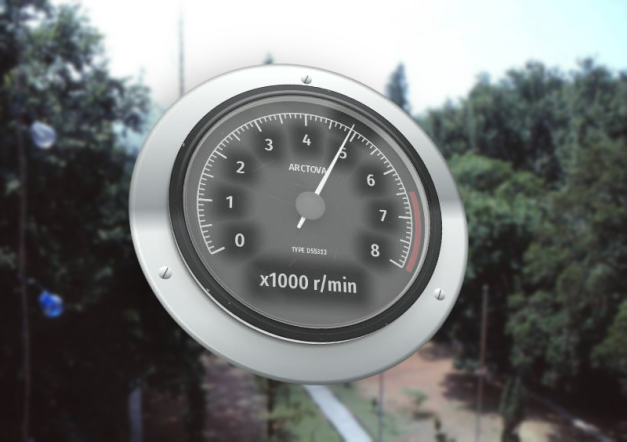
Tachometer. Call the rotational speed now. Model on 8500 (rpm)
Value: 4900 (rpm)
